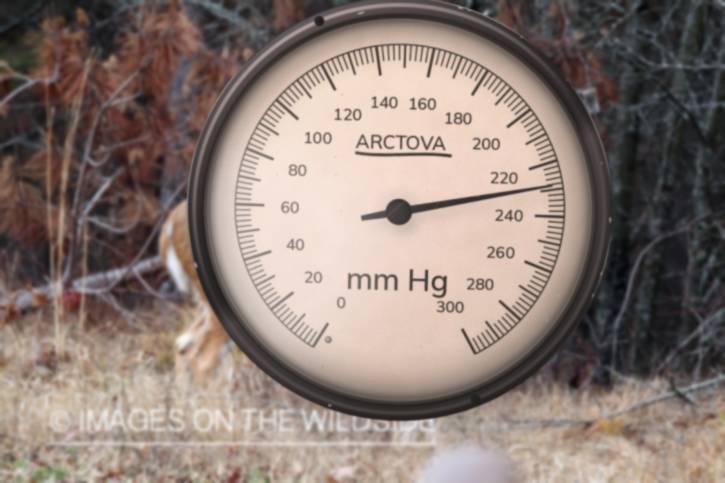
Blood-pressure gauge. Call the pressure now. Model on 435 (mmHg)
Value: 228 (mmHg)
